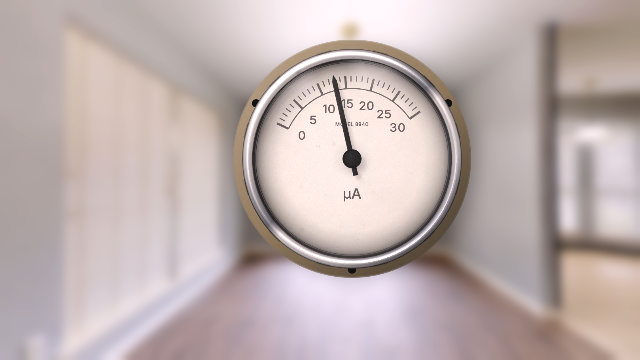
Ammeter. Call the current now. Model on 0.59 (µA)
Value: 13 (µA)
